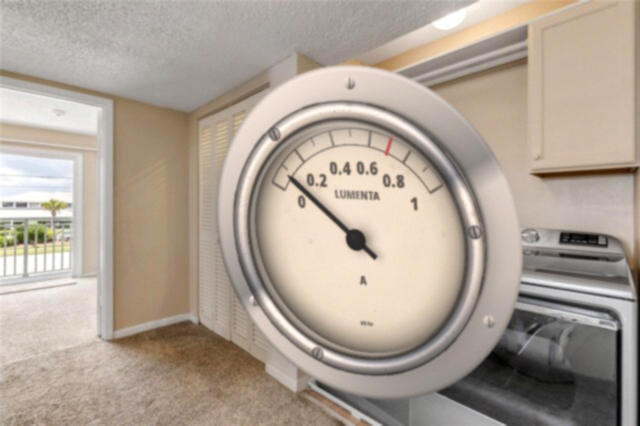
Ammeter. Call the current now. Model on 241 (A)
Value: 0.1 (A)
